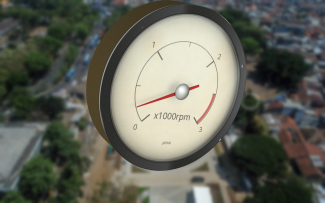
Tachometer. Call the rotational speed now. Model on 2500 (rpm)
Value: 250 (rpm)
